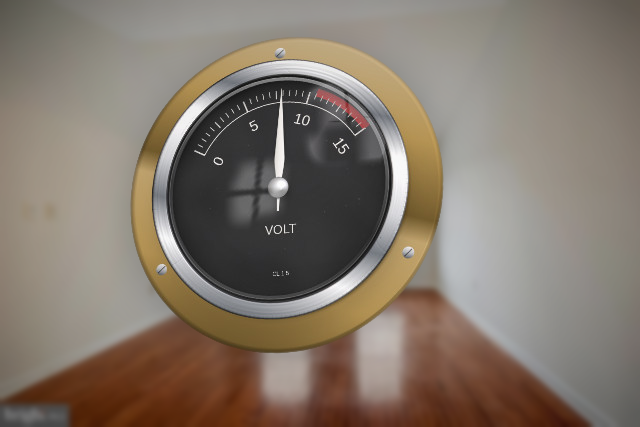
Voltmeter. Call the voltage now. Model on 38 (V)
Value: 8 (V)
